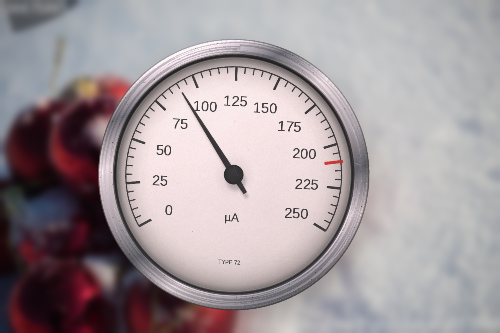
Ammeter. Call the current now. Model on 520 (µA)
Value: 90 (µA)
